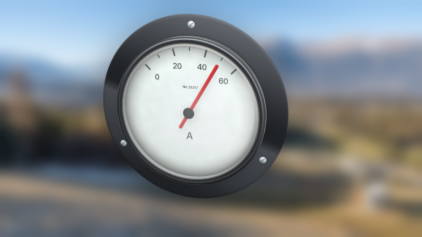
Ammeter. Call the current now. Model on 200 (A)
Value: 50 (A)
